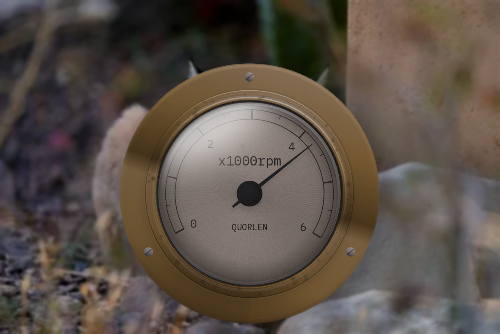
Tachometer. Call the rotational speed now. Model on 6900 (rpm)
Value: 4250 (rpm)
